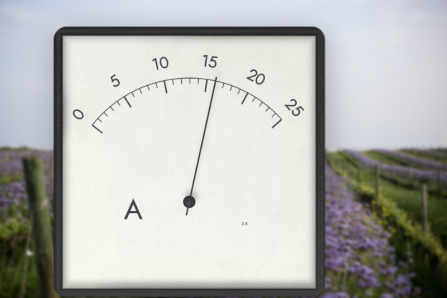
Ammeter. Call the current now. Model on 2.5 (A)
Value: 16 (A)
